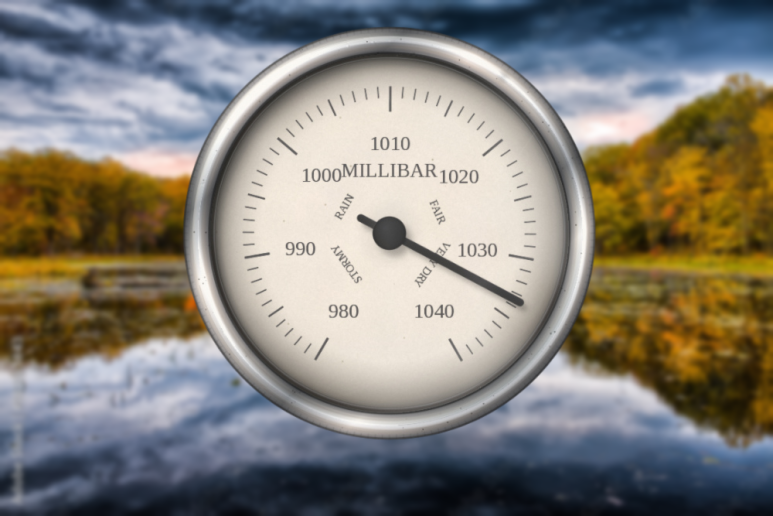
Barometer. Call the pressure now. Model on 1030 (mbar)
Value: 1033.5 (mbar)
